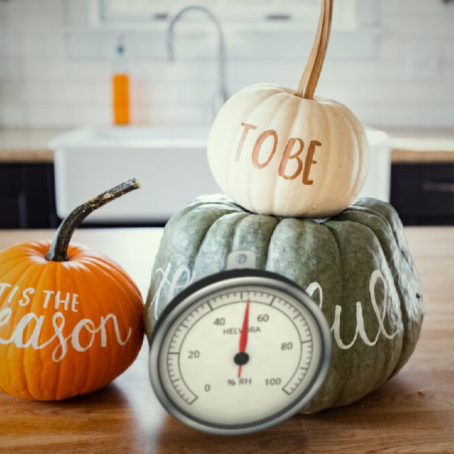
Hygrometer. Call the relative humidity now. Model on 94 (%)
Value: 52 (%)
